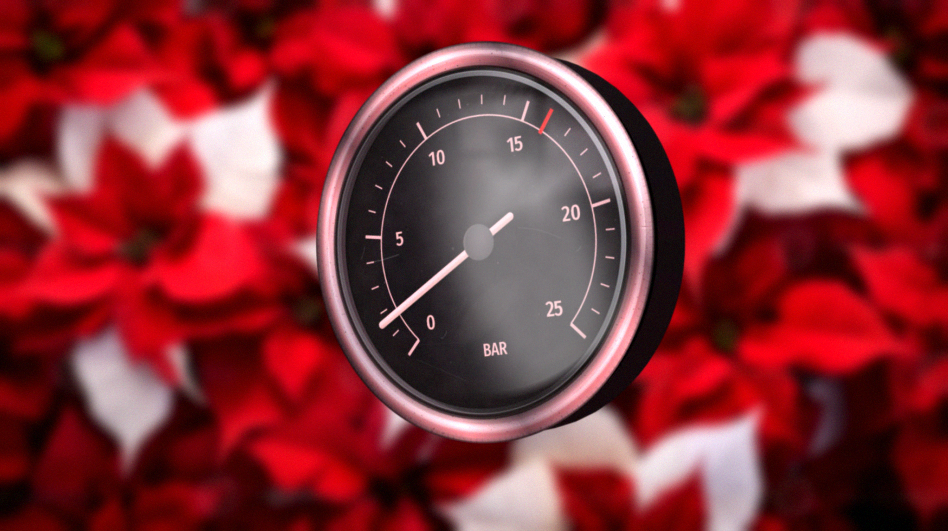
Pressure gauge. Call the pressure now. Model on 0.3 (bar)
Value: 1.5 (bar)
